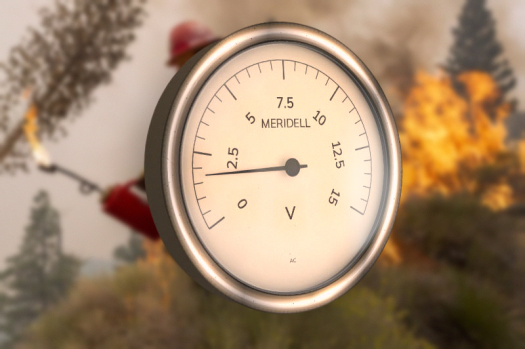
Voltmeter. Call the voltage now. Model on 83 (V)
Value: 1.75 (V)
